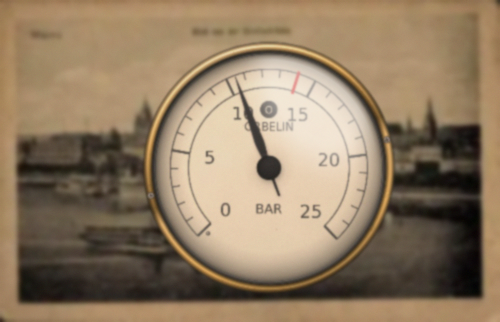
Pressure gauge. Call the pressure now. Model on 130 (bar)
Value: 10.5 (bar)
